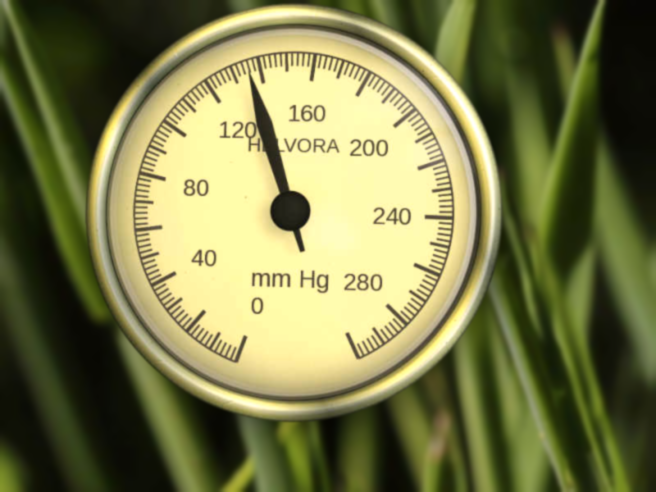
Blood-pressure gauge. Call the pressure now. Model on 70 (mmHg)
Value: 136 (mmHg)
